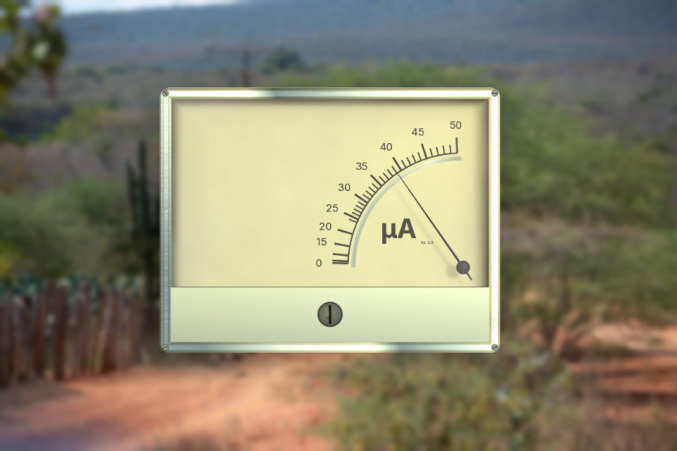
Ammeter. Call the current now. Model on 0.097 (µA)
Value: 39 (µA)
